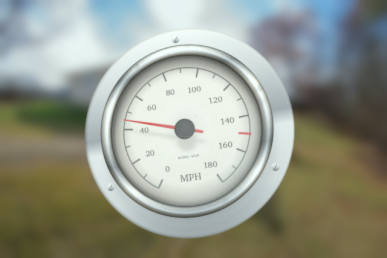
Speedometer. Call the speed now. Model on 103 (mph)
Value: 45 (mph)
